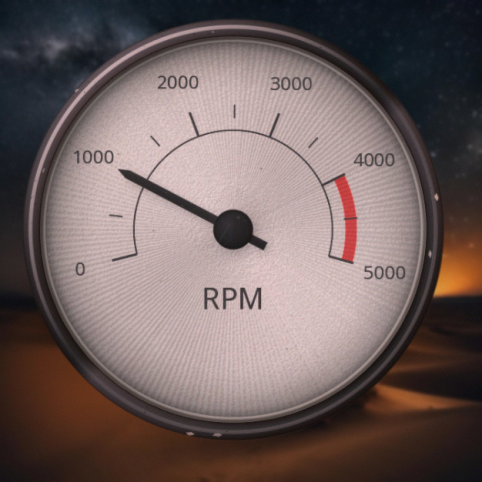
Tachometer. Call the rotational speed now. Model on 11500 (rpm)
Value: 1000 (rpm)
